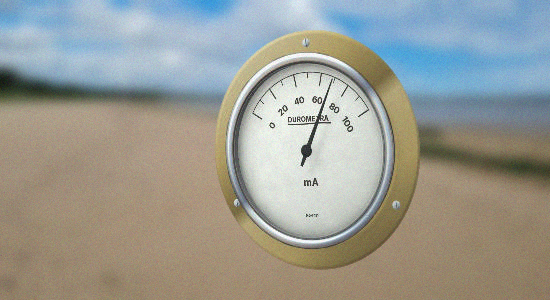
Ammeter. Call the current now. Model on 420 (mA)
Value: 70 (mA)
